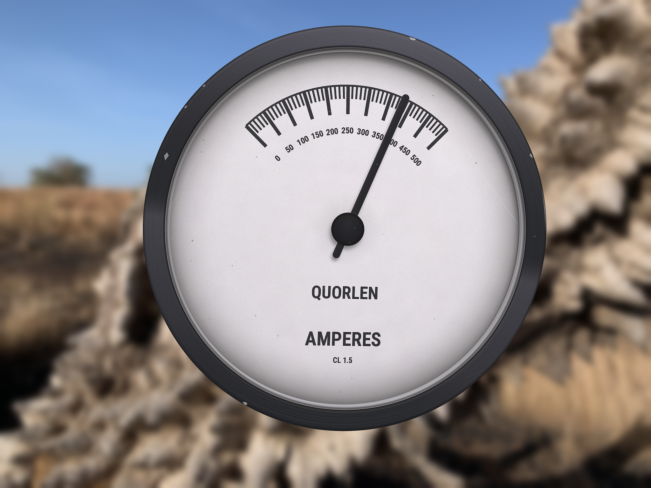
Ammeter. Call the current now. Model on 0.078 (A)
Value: 380 (A)
